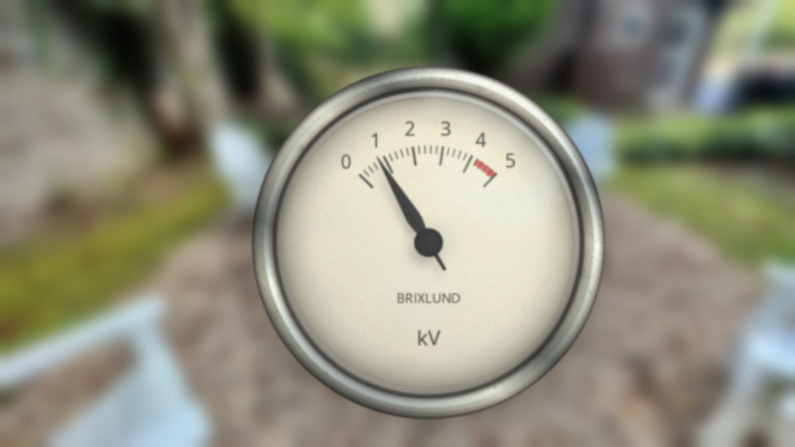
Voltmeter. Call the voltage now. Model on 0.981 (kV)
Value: 0.8 (kV)
